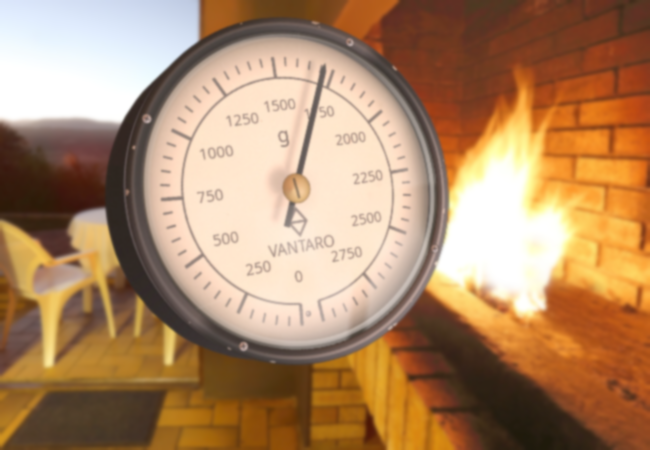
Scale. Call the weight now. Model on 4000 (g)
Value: 1700 (g)
